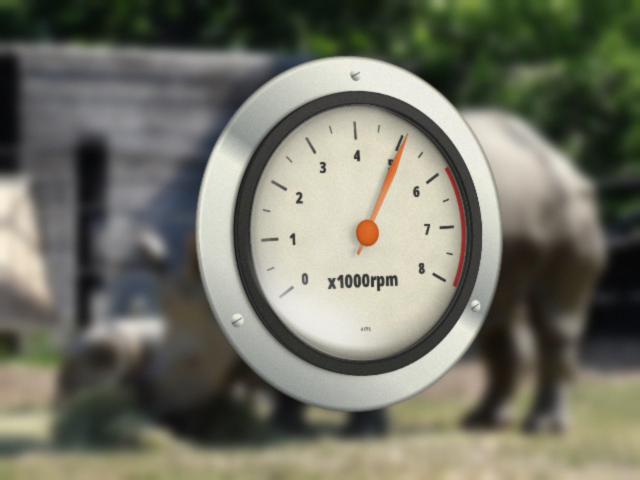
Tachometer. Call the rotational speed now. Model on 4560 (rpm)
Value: 5000 (rpm)
